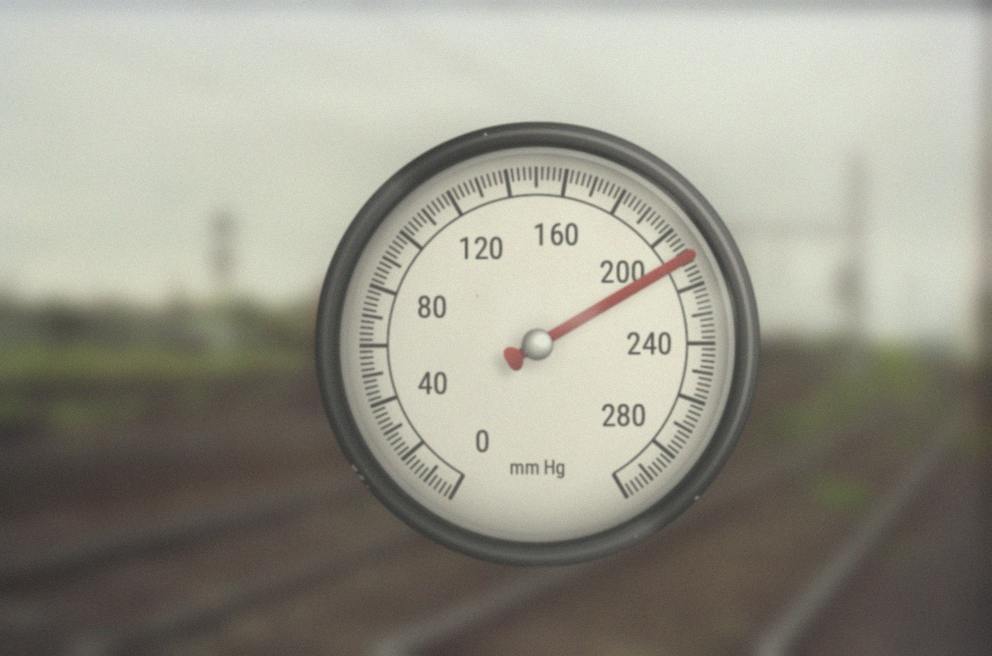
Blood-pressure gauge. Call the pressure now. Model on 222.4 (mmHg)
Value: 210 (mmHg)
